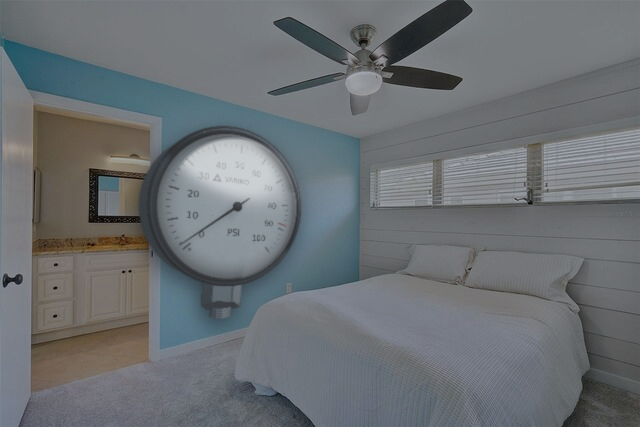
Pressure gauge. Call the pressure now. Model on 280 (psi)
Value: 2 (psi)
